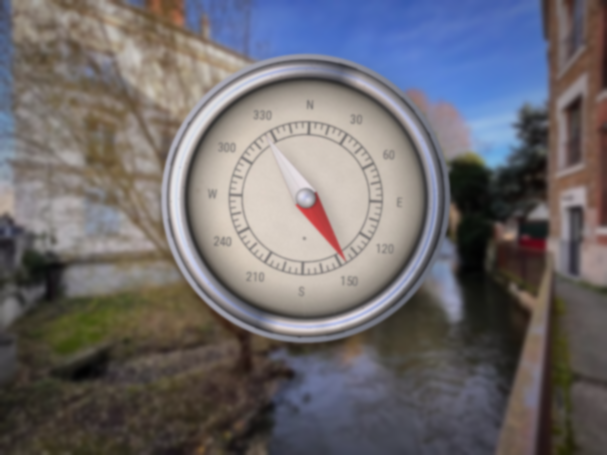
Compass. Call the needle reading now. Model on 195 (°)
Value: 145 (°)
